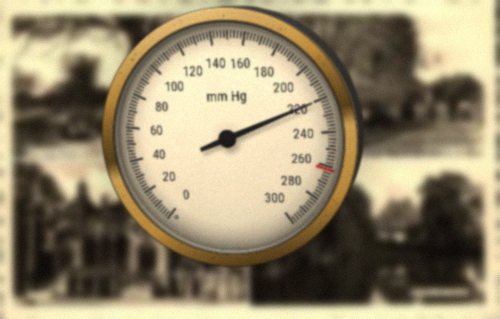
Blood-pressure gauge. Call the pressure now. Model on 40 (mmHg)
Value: 220 (mmHg)
